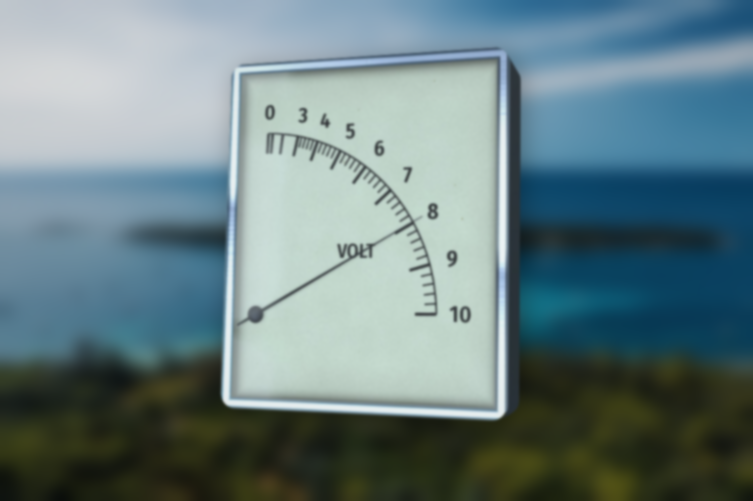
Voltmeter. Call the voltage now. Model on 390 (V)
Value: 8 (V)
